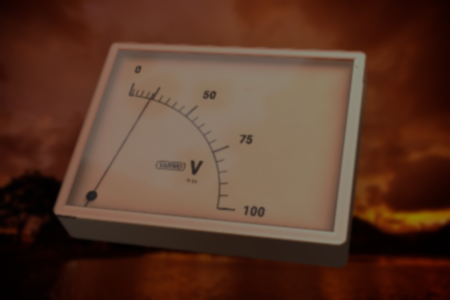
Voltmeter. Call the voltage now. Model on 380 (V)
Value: 25 (V)
